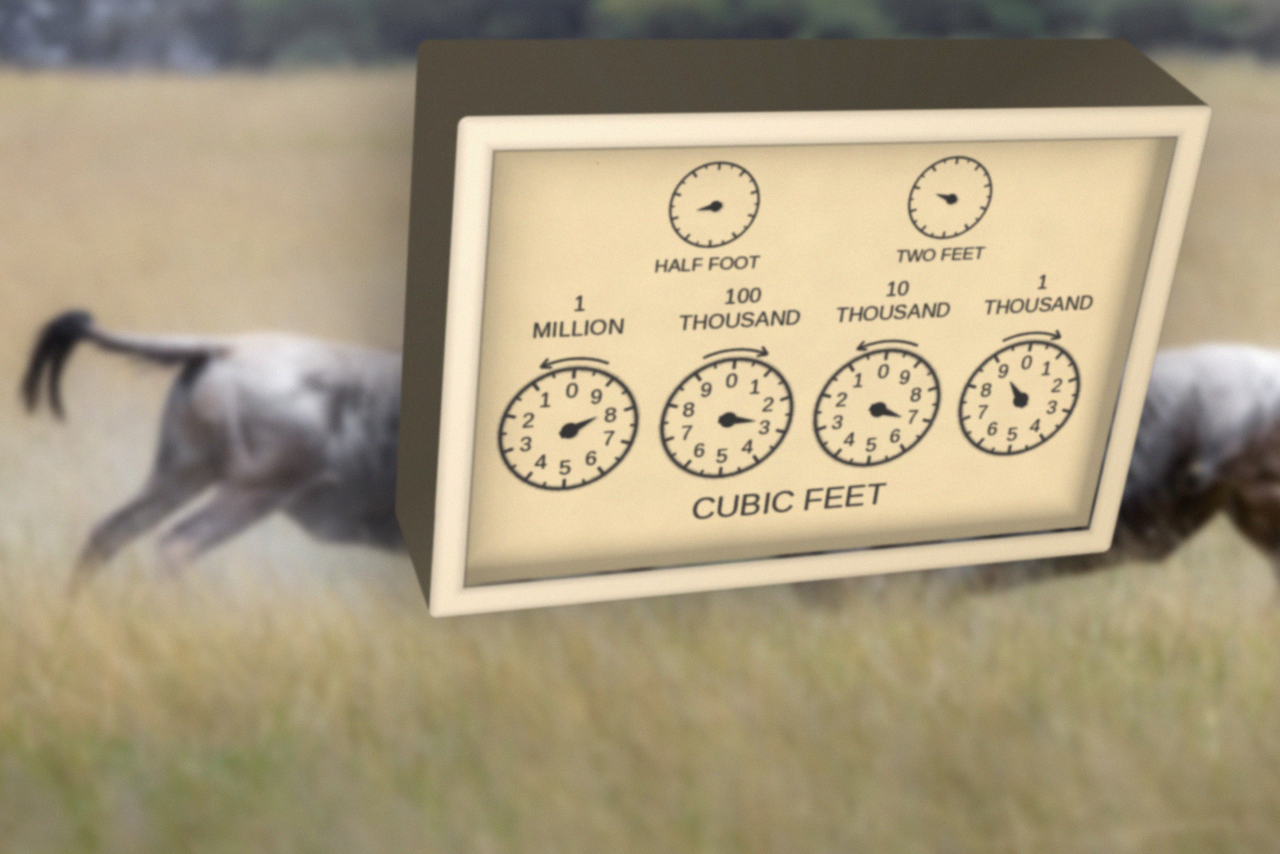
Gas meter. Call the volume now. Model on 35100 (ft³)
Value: 826900 (ft³)
